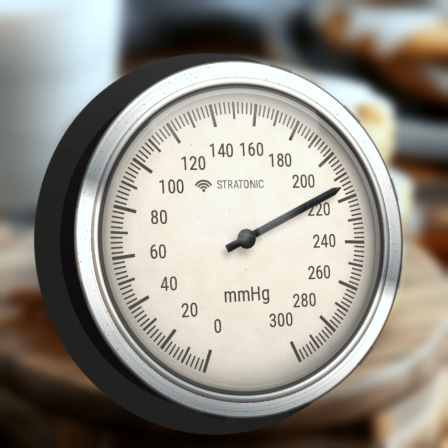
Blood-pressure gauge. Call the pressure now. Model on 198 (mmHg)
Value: 214 (mmHg)
